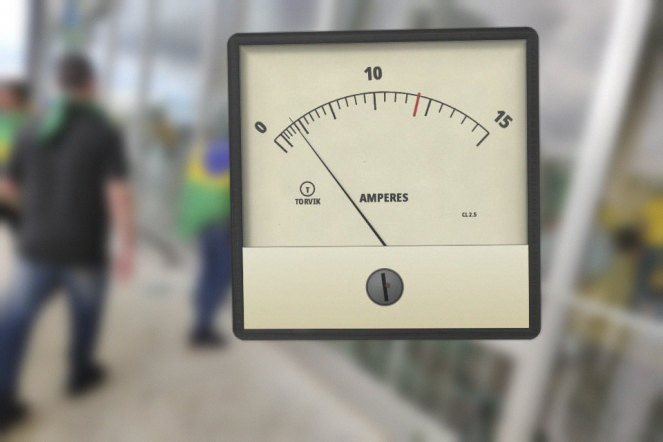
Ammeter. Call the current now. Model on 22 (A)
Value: 4.5 (A)
